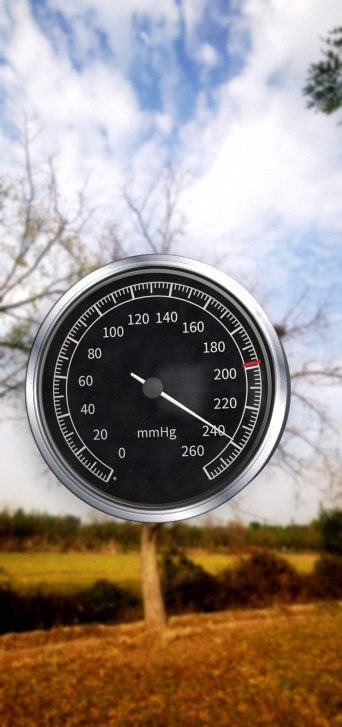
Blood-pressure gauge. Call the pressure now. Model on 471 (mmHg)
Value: 238 (mmHg)
